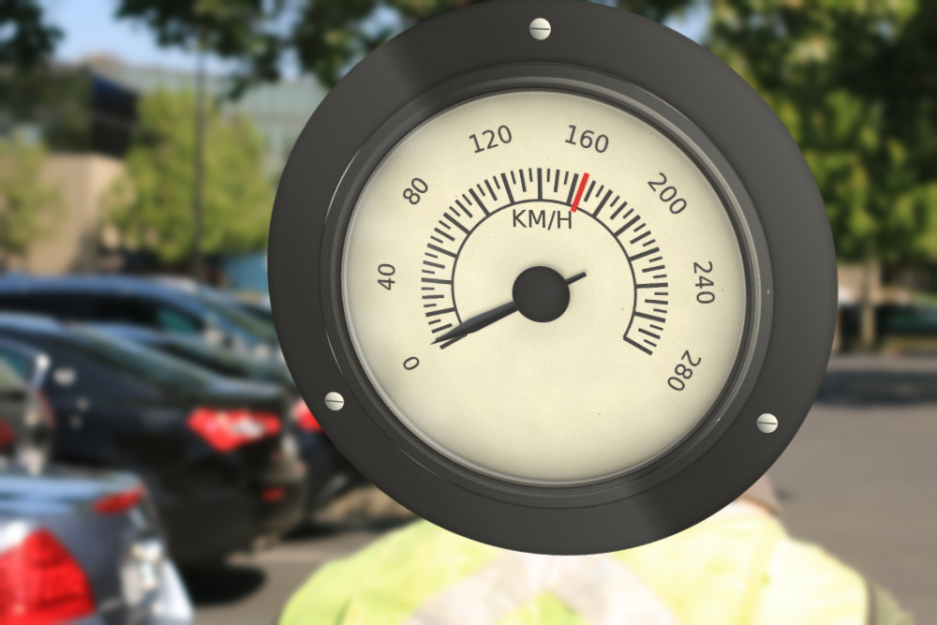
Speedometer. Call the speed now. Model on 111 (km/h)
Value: 5 (km/h)
